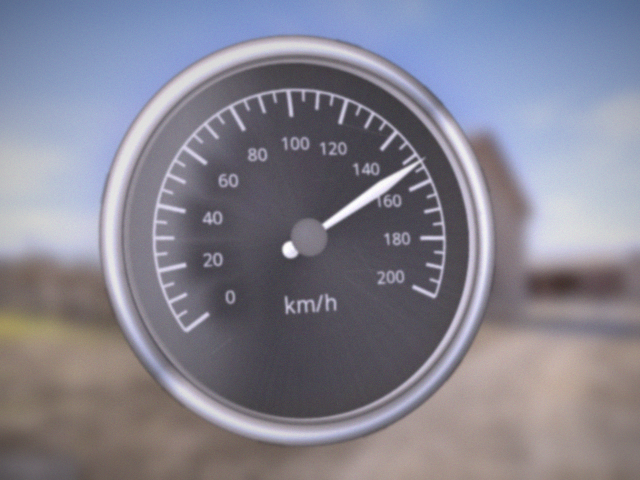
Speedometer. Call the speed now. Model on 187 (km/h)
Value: 152.5 (km/h)
